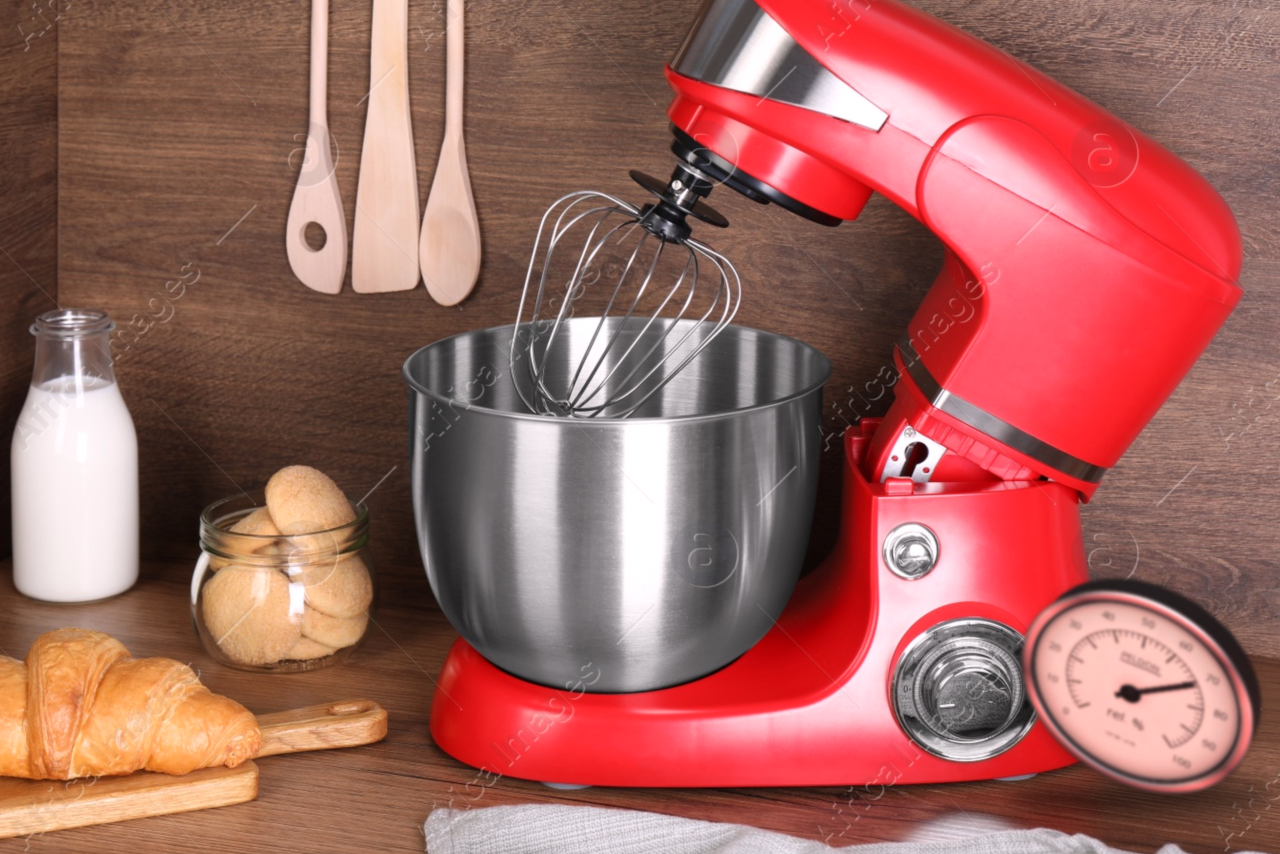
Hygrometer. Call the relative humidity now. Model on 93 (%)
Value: 70 (%)
